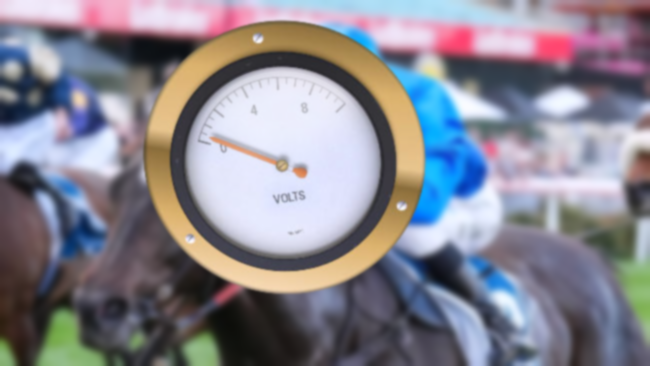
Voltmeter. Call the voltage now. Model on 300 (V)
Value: 0.5 (V)
